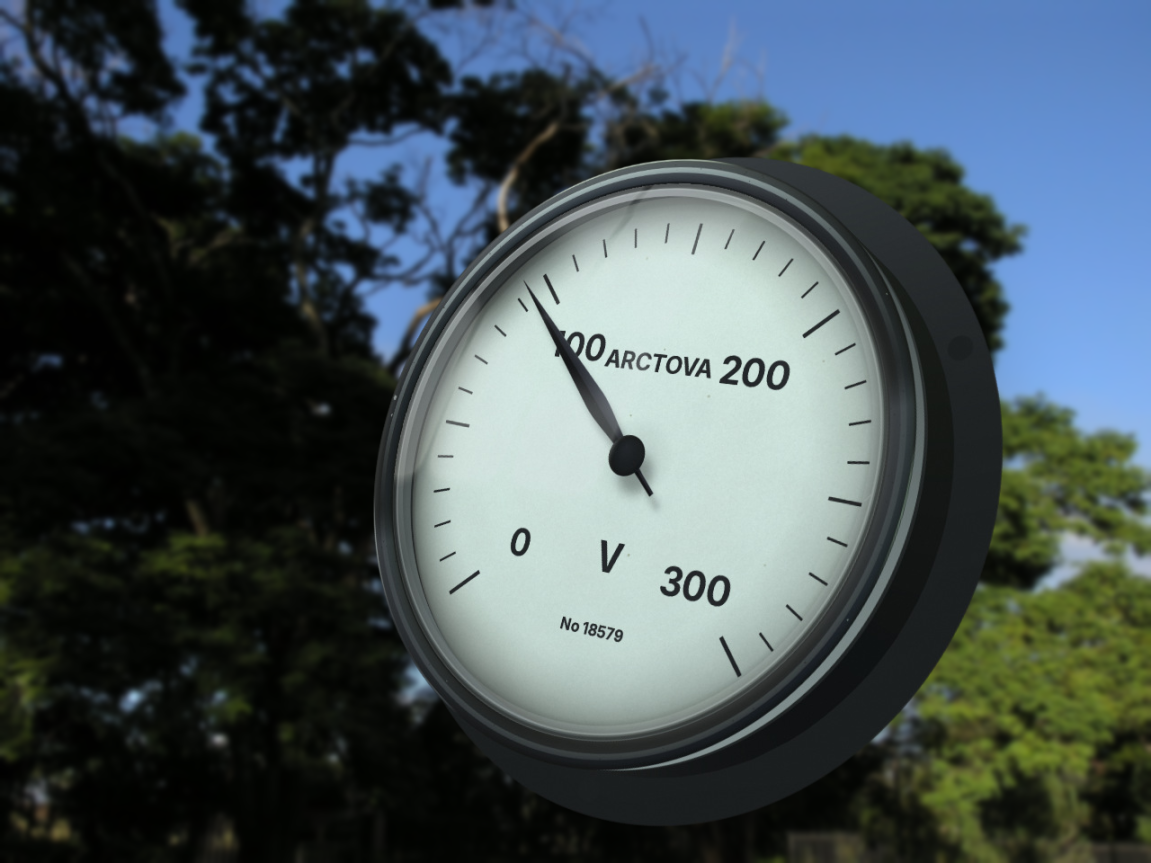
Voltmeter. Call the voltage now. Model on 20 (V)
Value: 95 (V)
